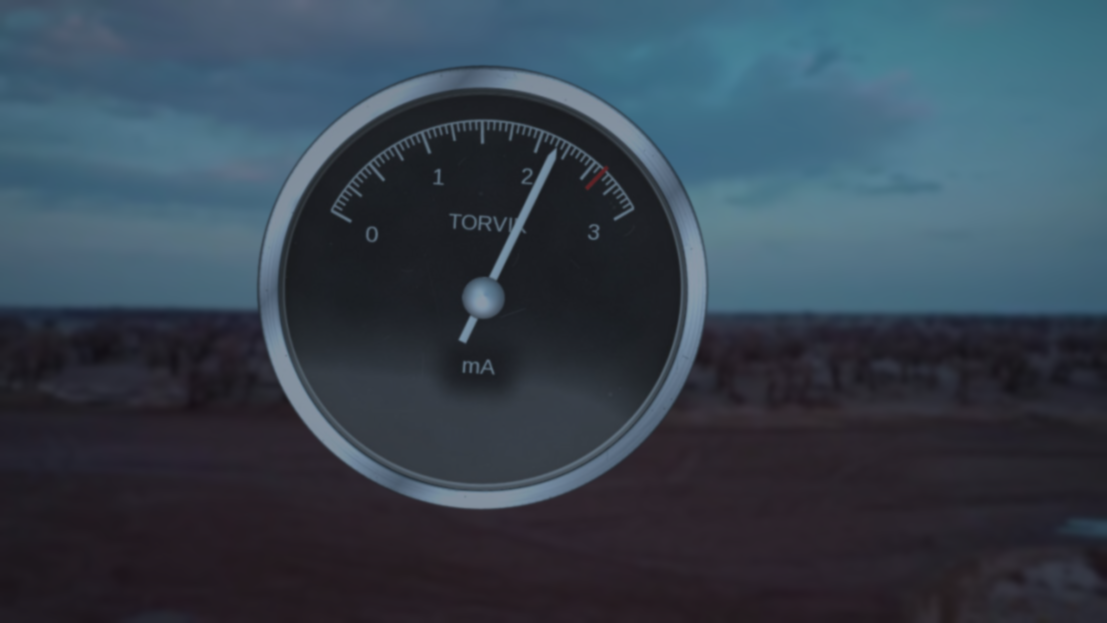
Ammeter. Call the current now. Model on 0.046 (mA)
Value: 2.15 (mA)
